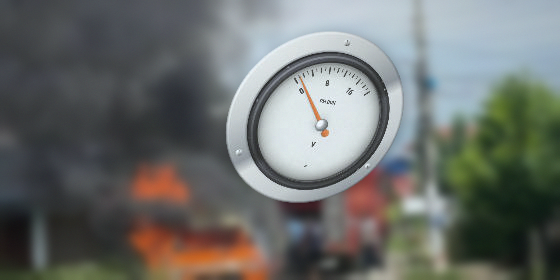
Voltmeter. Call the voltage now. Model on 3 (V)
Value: 1 (V)
